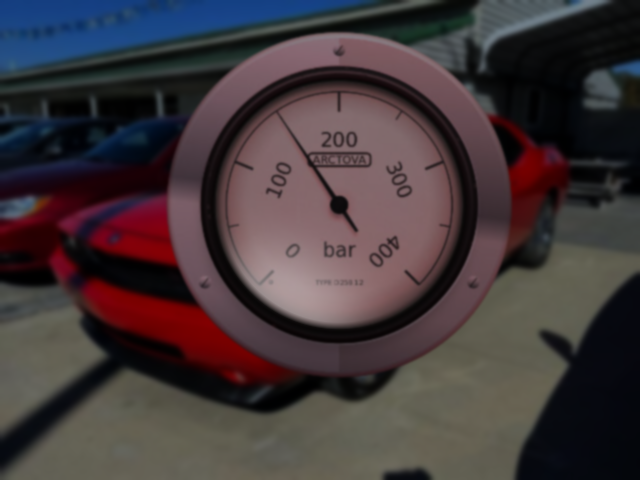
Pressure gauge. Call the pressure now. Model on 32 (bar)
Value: 150 (bar)
